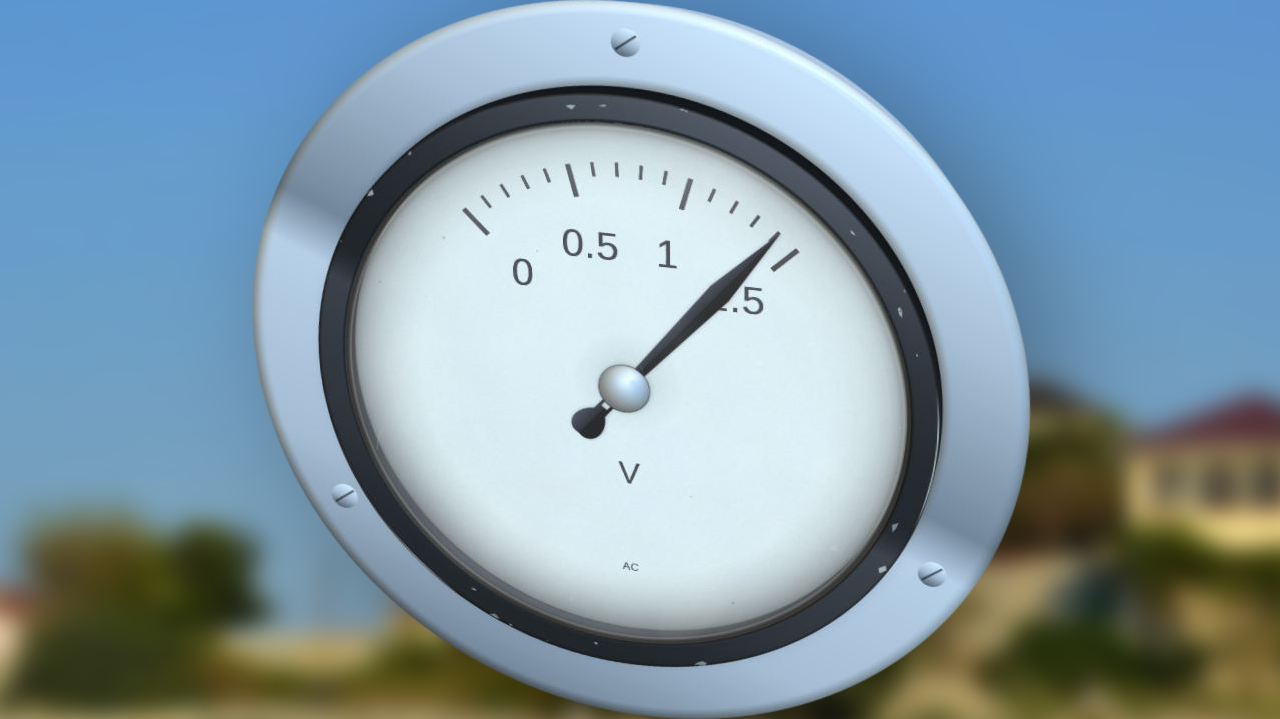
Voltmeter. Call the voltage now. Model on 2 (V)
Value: 1.4 (V)
